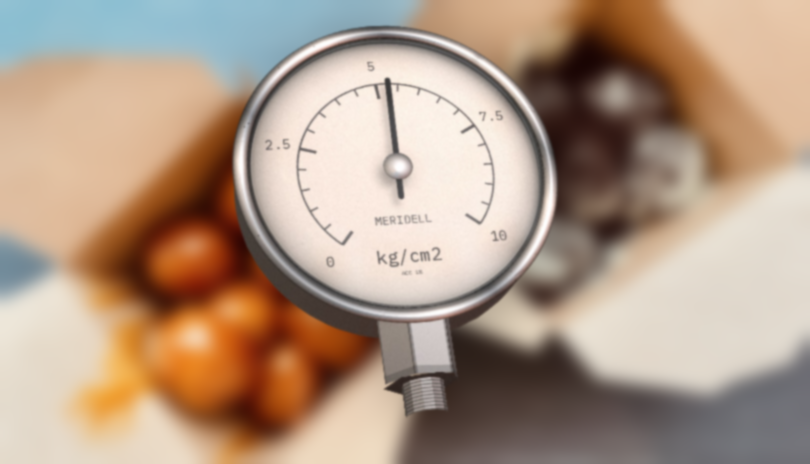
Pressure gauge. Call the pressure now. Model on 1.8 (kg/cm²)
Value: 5.25 (kg/cm²)
